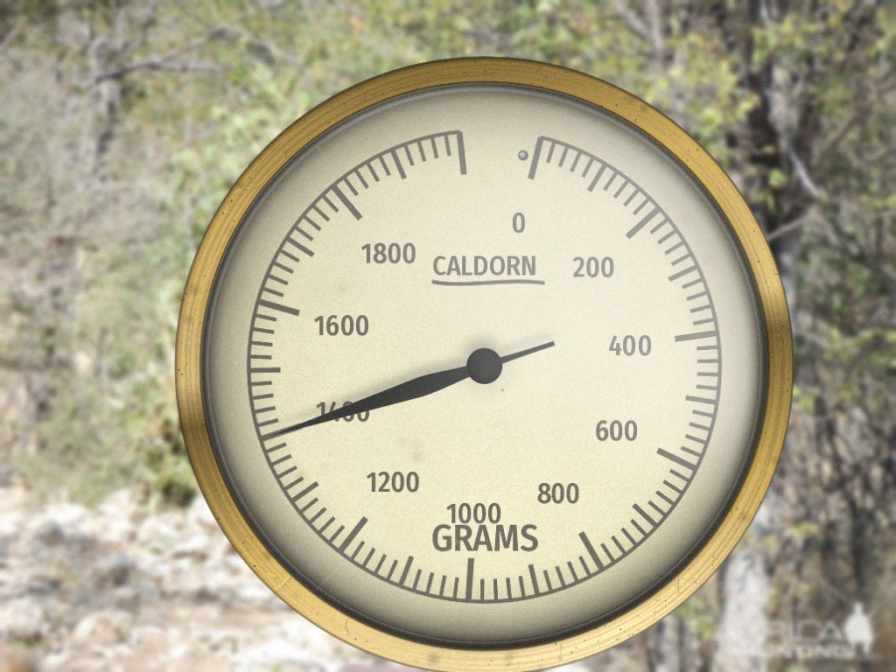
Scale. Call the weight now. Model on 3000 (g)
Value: 1400 (g)
